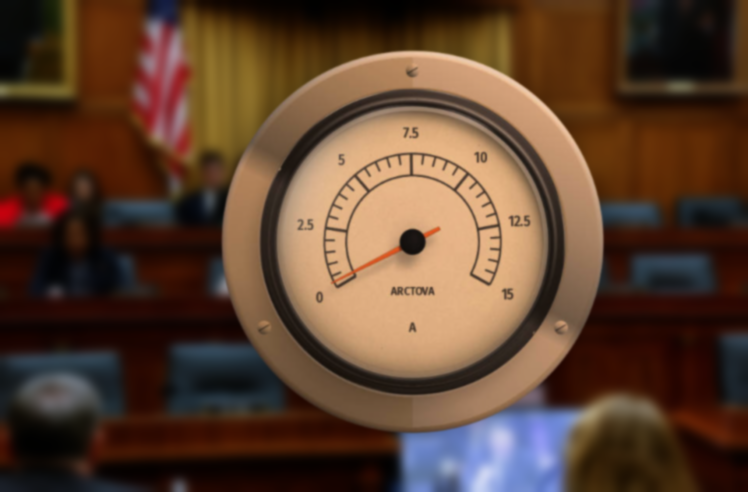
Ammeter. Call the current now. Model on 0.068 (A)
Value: 0.25 (A)
